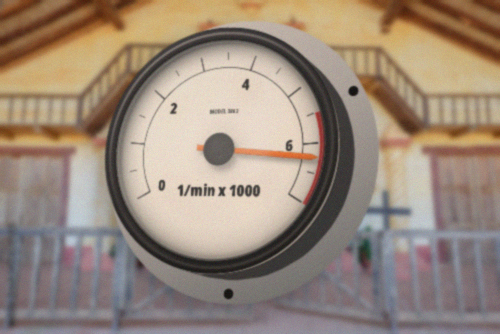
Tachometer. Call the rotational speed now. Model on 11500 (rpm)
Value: 6250 (rpm)
